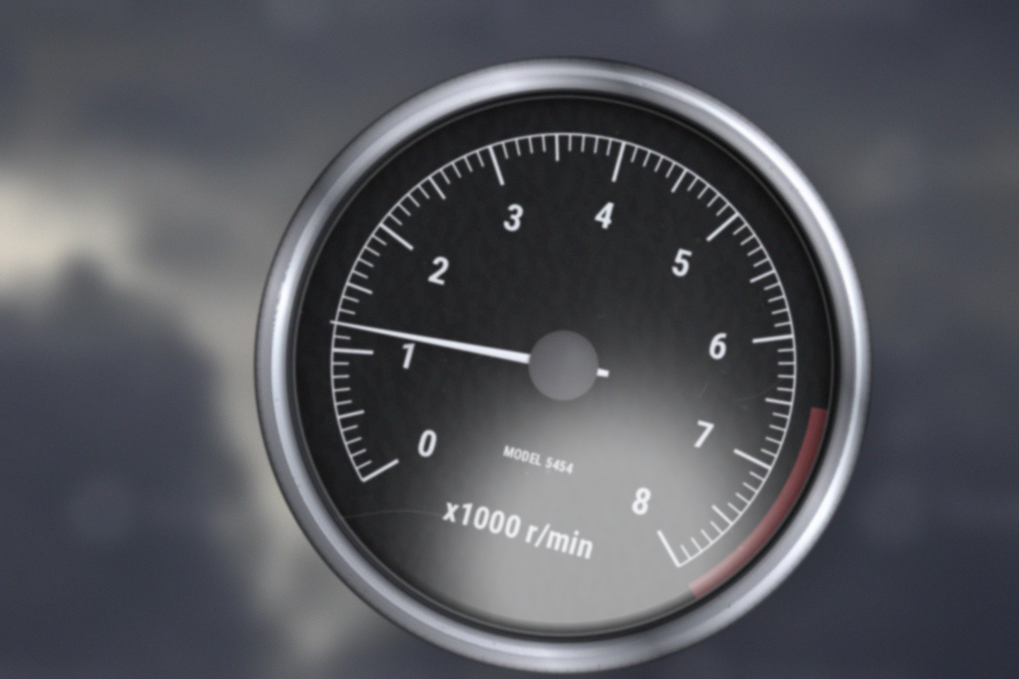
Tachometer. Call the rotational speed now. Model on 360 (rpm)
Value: 1200 (rpm)
